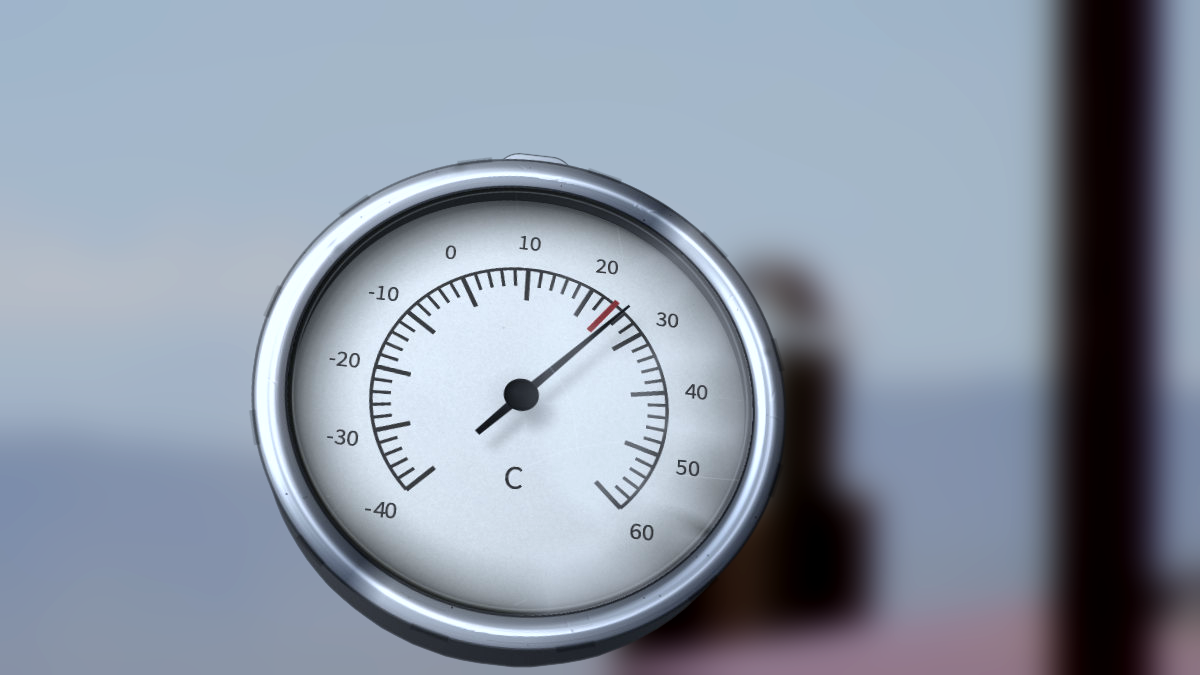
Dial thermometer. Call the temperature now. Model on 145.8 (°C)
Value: 26 (°C)
